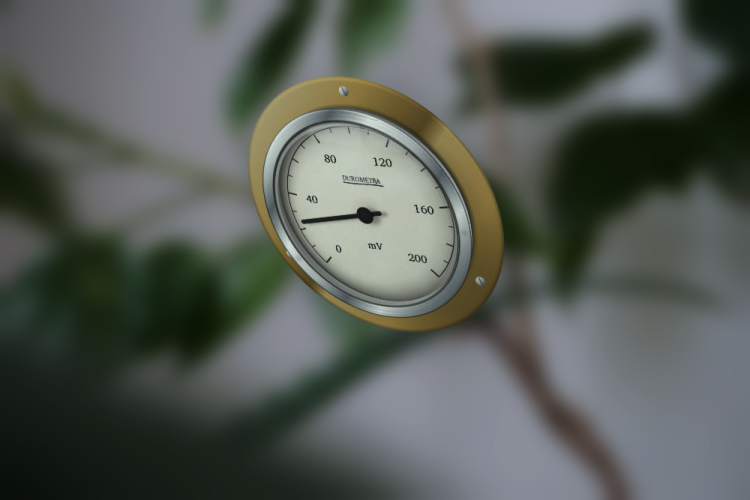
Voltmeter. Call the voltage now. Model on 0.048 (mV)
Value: 25 (mV)
